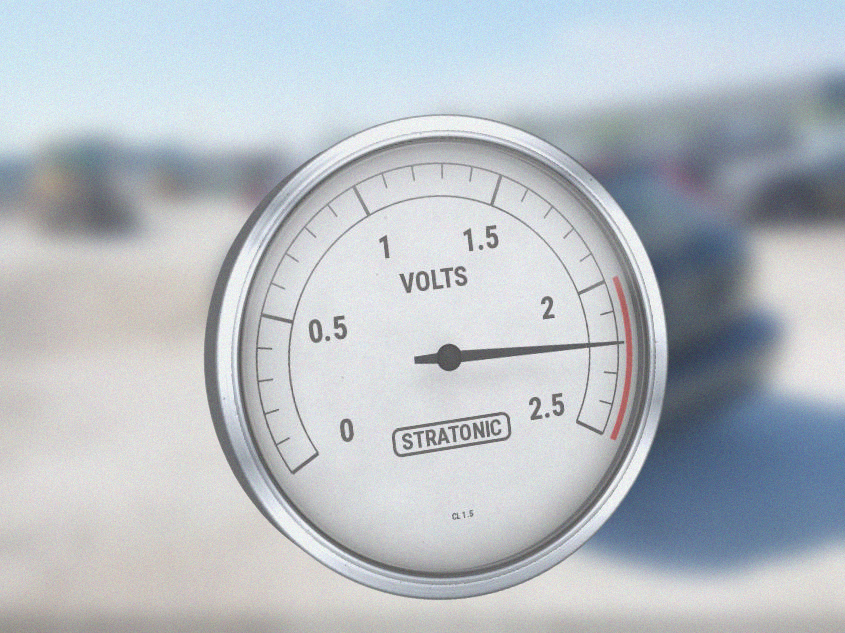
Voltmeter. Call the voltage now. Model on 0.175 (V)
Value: 2.2 (V)
